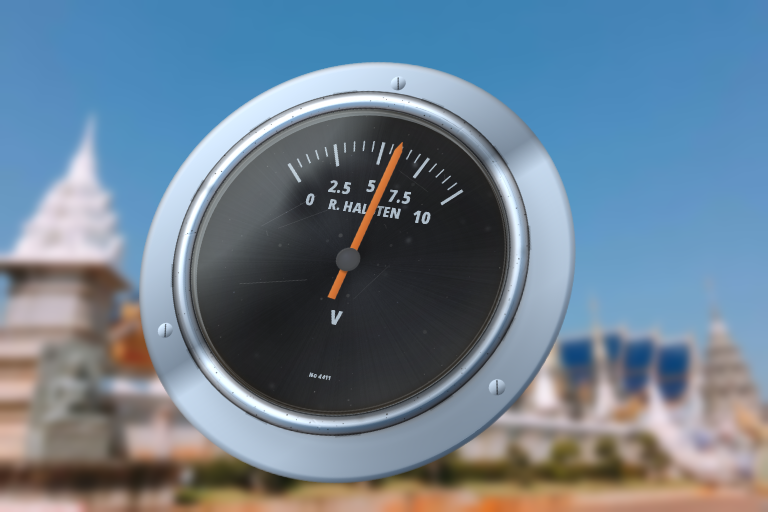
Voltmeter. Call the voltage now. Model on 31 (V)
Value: 6 (V)
